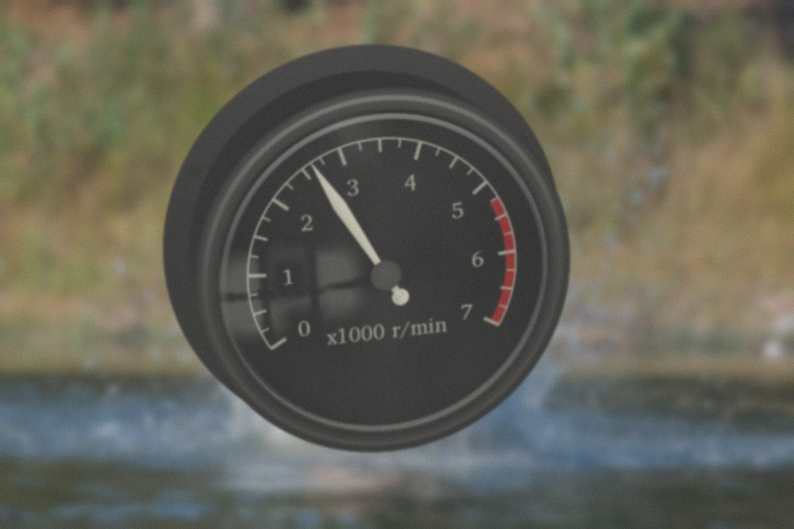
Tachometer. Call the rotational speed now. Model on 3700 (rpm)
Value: 2625 (rpm)
